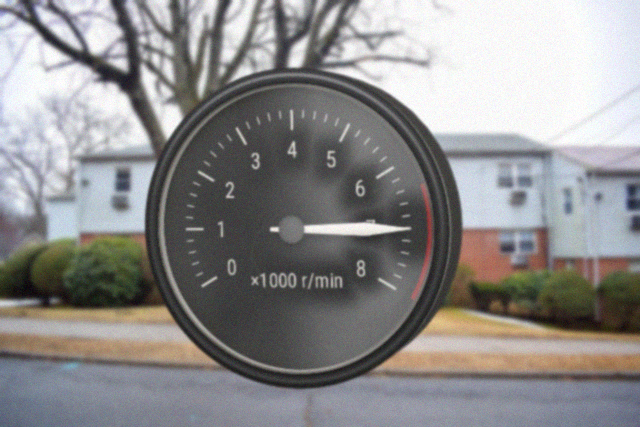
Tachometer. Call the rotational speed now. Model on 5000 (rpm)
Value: 7000 (rpm)
